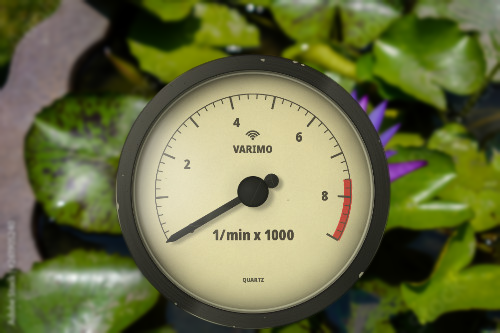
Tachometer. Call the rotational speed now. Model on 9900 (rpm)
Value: 0 (rpm)
